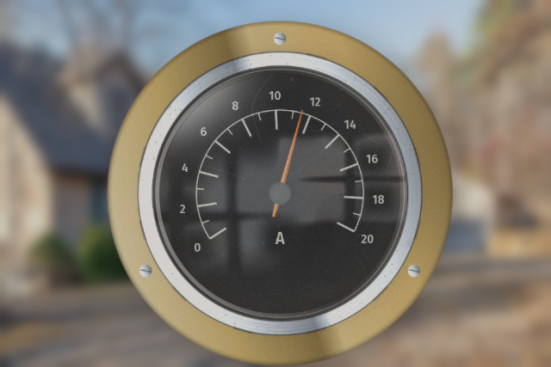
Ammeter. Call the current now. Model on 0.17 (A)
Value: 11.5 (A)
